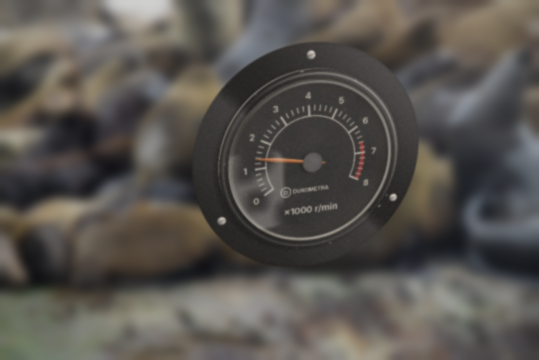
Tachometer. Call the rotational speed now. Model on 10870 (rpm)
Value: 1400 (rpm)
